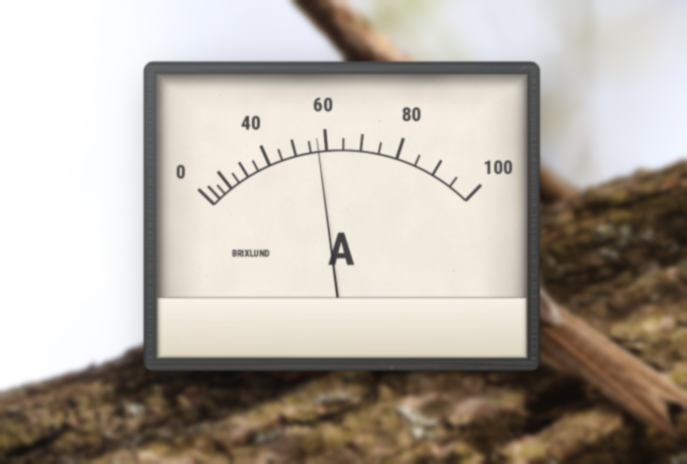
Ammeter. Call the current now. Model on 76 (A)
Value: 57.5 (A)
